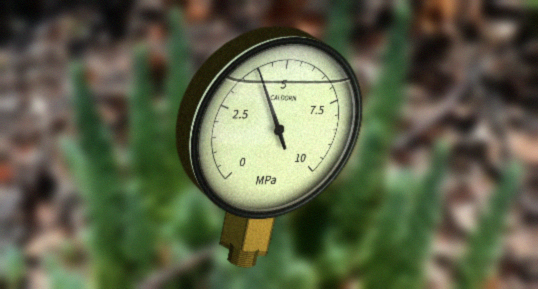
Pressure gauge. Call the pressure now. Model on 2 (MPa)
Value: 4 (MPa)
